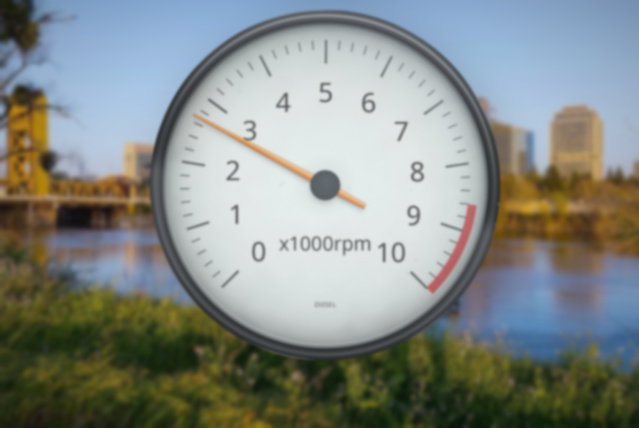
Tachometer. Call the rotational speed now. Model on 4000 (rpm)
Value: 2700 (rpm)
